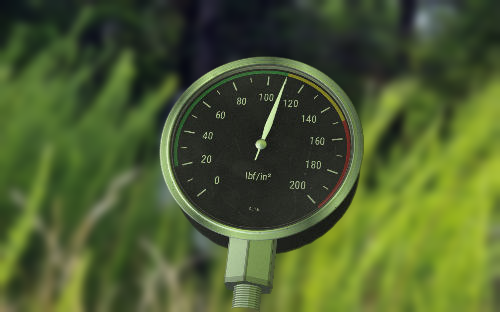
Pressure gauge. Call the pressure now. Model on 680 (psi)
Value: 110 (psi)
